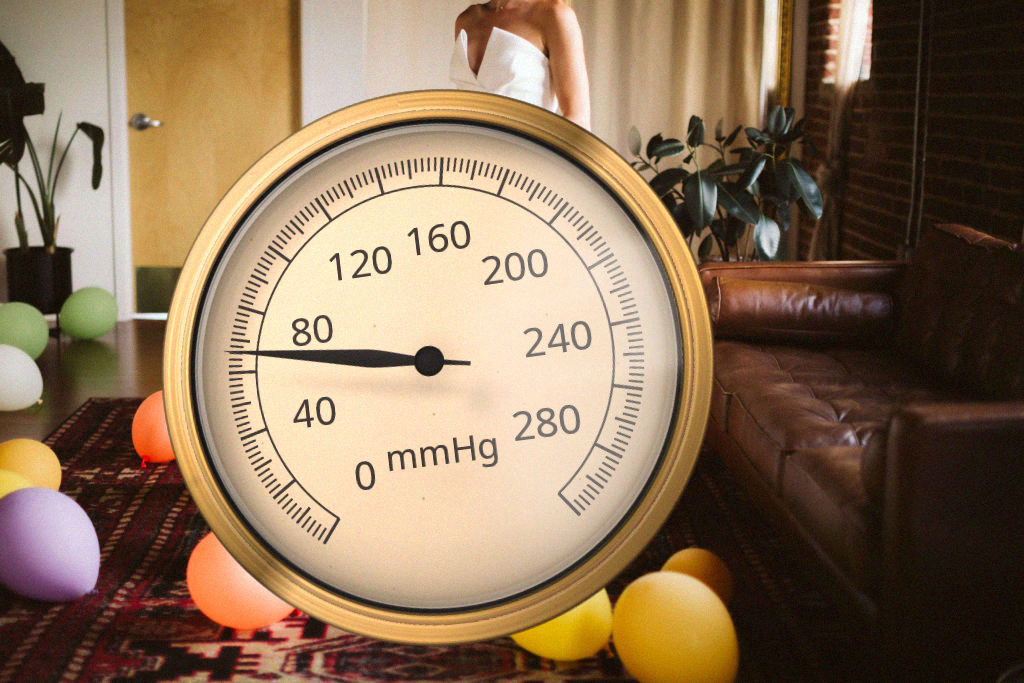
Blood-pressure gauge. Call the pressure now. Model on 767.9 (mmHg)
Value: 66 (mmHg)
